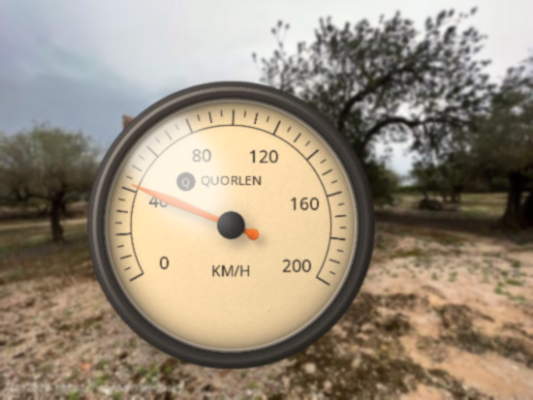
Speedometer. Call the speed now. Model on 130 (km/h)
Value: 42.5 (km/h)
